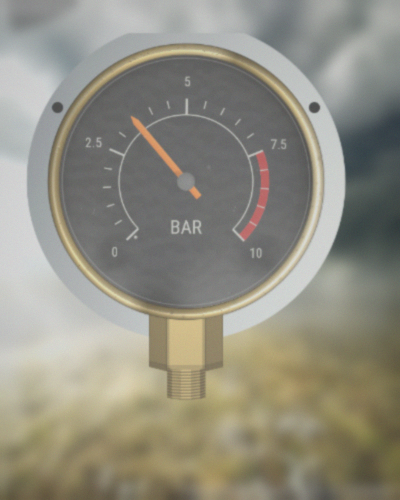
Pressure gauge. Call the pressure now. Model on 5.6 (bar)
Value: 3.5 (bar)
